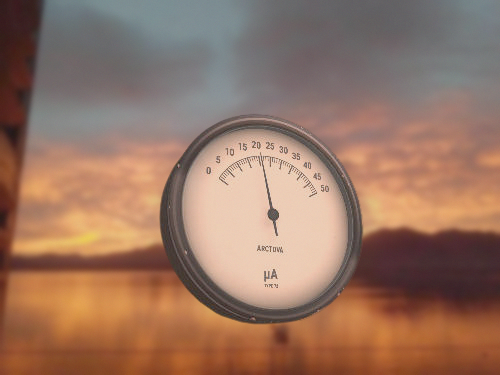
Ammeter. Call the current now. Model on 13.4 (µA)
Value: 20 (µA)
